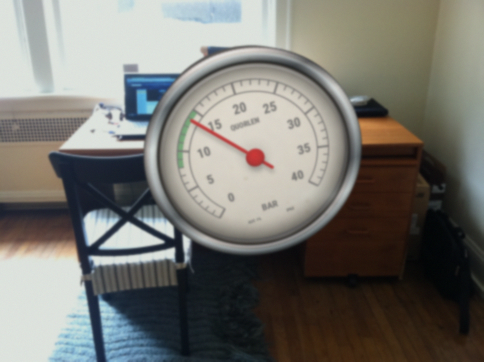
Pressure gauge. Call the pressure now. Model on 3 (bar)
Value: 14 (bar)
